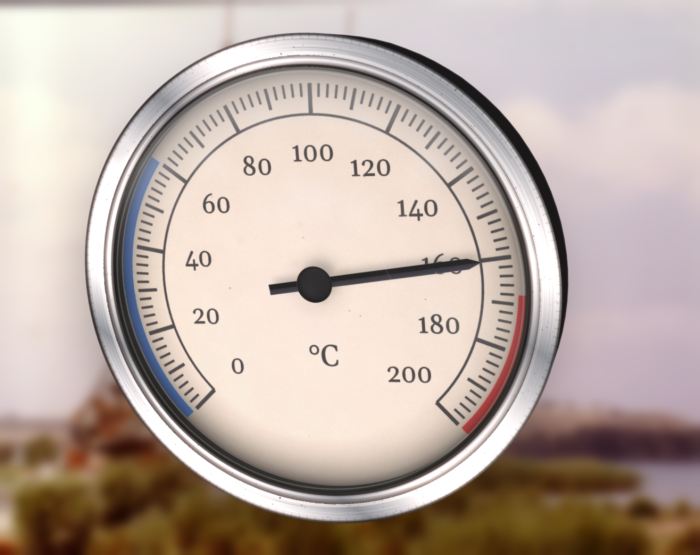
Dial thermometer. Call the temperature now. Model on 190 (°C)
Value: 160 (°C)
